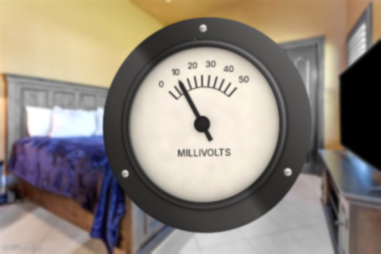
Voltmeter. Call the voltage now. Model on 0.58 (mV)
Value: 10 (mV)
